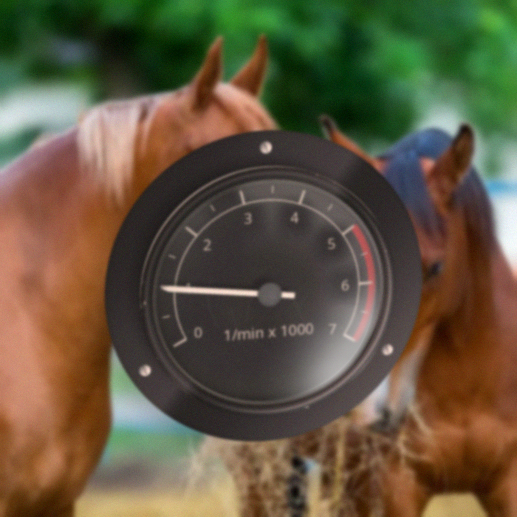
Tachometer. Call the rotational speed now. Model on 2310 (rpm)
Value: 1000 (rpm)
